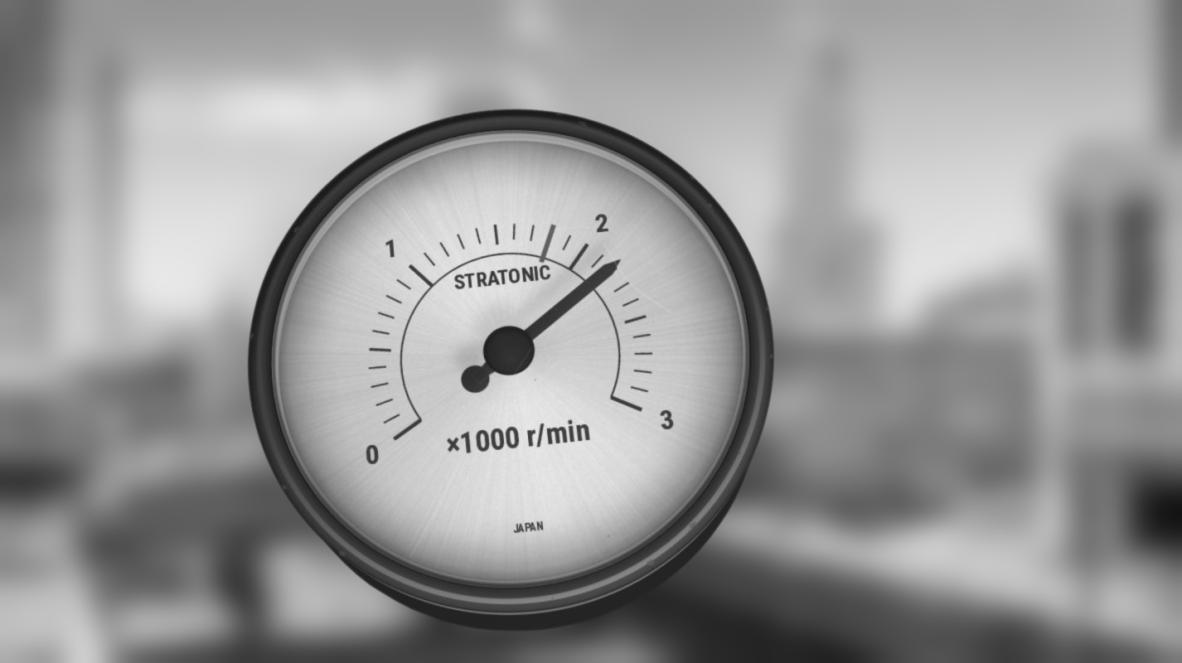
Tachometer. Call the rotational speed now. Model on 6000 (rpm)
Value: 2200 (rpm)
